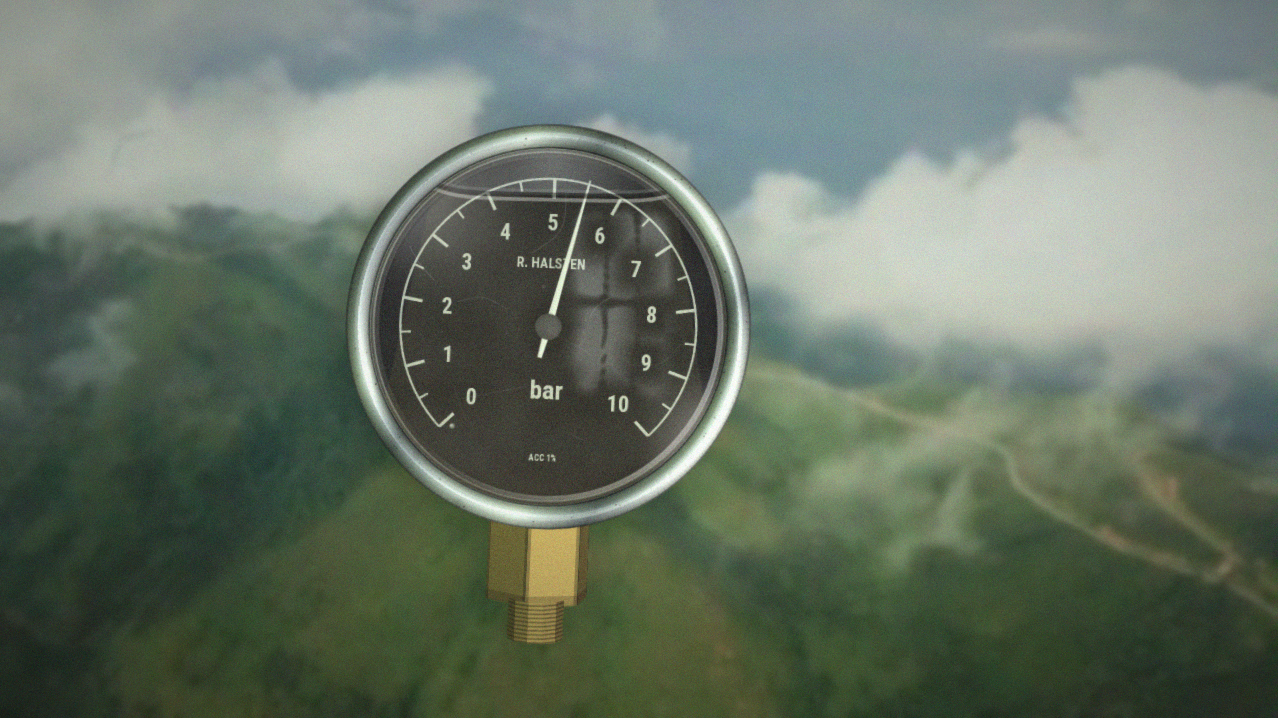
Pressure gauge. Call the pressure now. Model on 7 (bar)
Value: 5.5 (bar)
